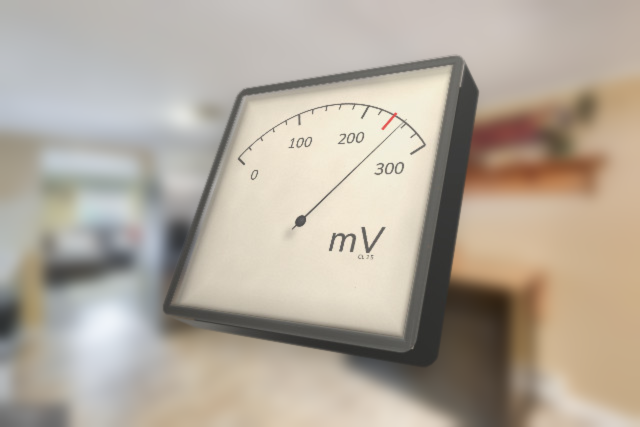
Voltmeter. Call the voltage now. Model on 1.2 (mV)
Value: 260 (mV)
